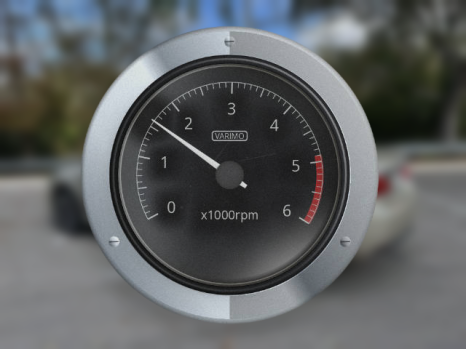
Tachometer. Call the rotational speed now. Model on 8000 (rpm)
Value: 1600 (rpm)
